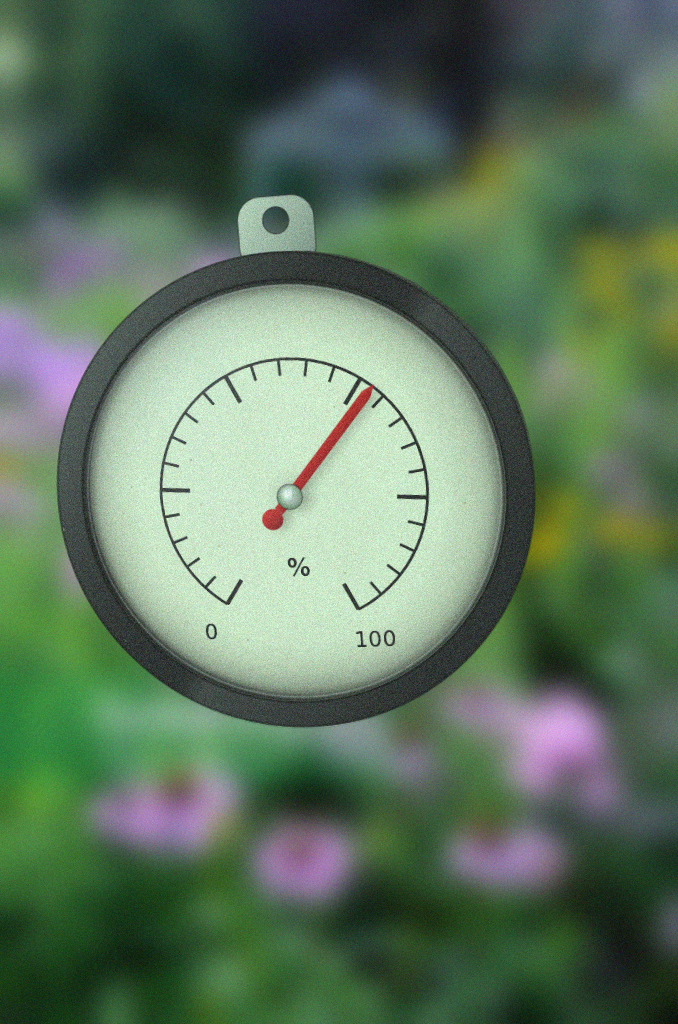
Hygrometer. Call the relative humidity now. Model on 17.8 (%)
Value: 62 (%)
